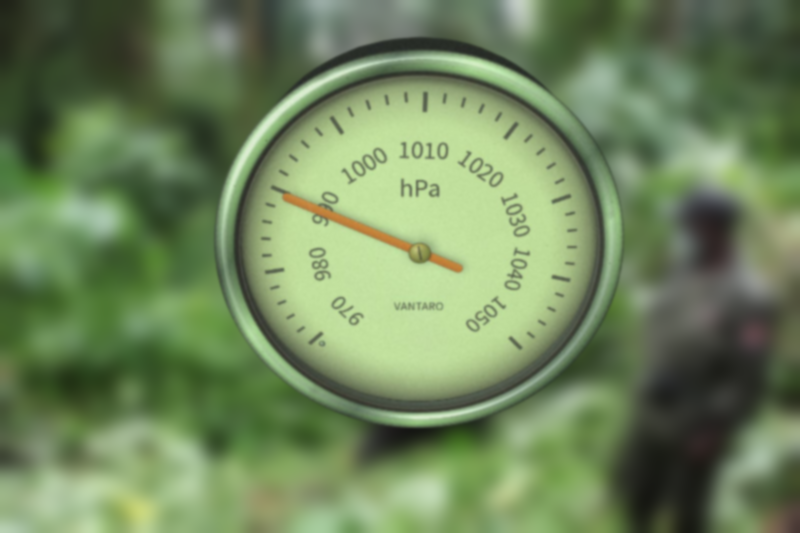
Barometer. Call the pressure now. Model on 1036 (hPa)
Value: 990 (hPa)
